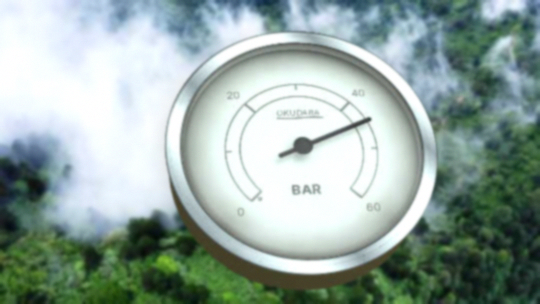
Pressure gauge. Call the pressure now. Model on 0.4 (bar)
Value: 45 (bar)
